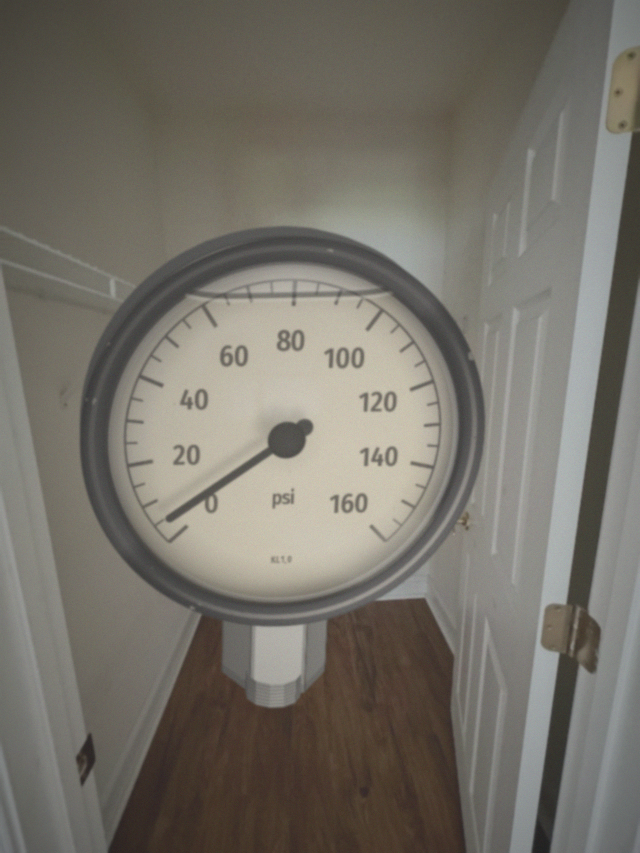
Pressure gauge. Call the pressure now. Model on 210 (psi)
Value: 5 (psi)
